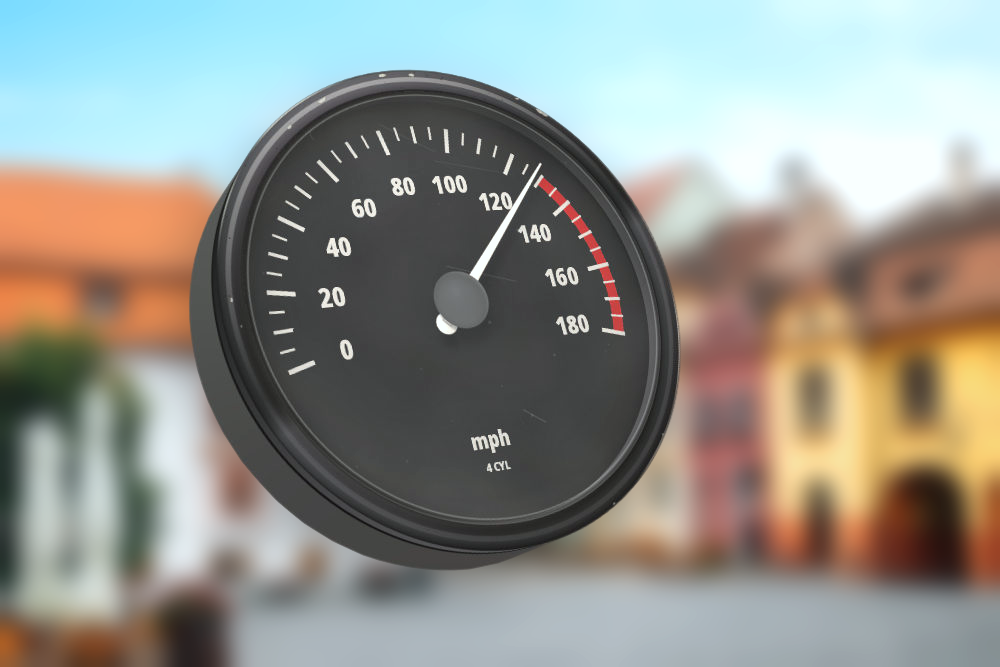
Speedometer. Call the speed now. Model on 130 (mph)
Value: 127.5 (mph)
